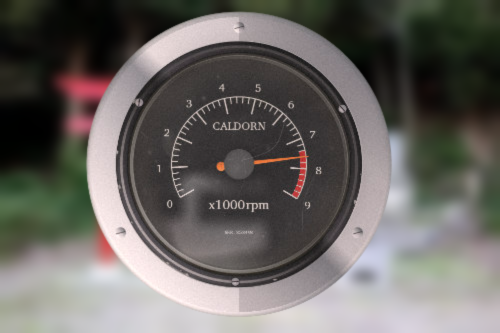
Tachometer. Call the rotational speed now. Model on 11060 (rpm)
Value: 7600 (rpm)
